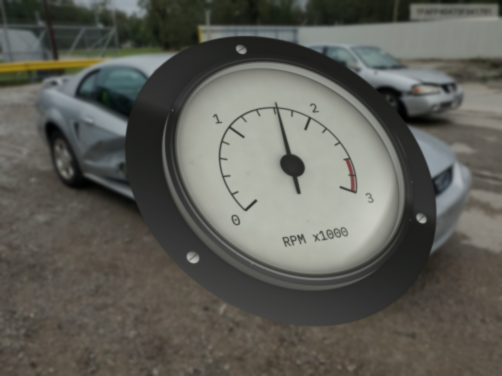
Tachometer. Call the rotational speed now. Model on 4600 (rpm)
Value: 1600 (rpm)
